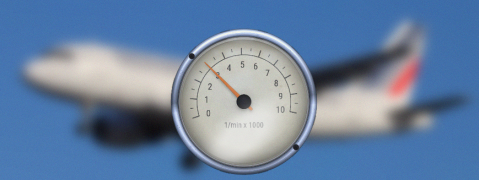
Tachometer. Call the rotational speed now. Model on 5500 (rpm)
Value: 3000 (rpm)
